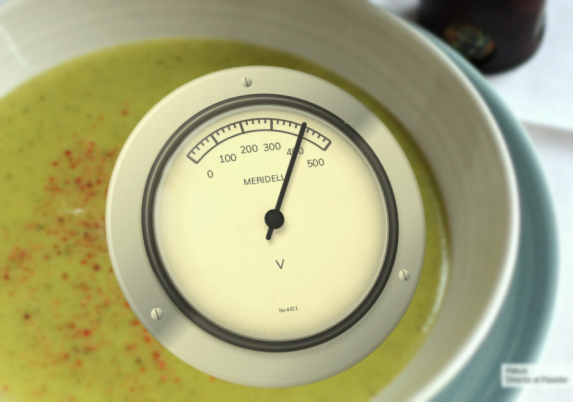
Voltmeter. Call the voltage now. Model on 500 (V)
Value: 400 (V)
